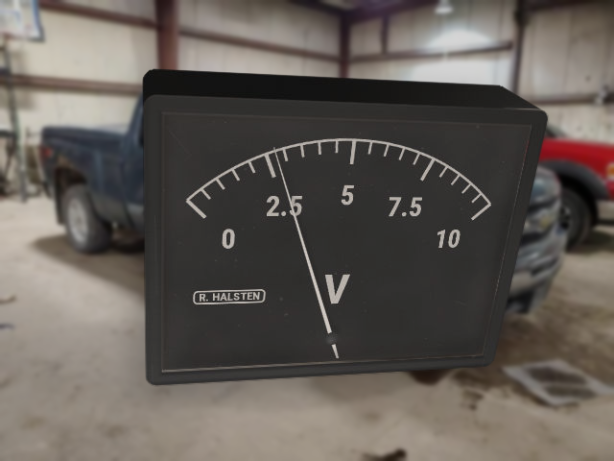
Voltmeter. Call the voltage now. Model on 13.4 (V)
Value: 2.75 (V)
